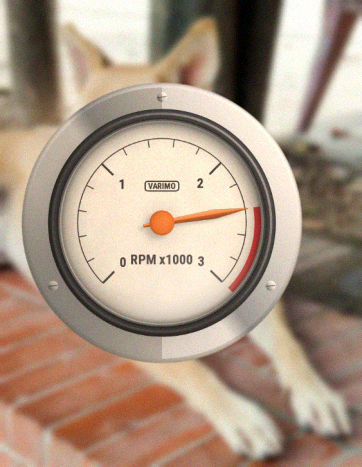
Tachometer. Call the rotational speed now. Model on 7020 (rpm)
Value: 2400 (rpm)
